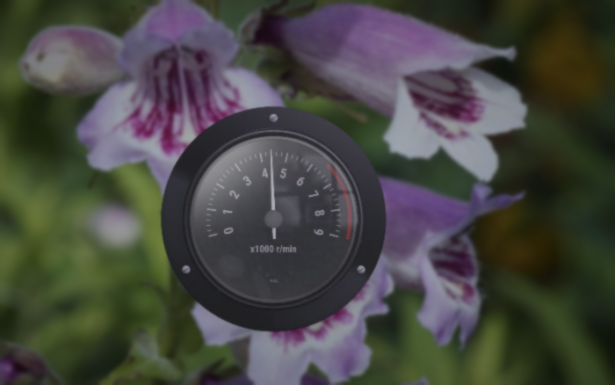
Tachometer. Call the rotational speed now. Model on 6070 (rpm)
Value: 4400 (rpm)
